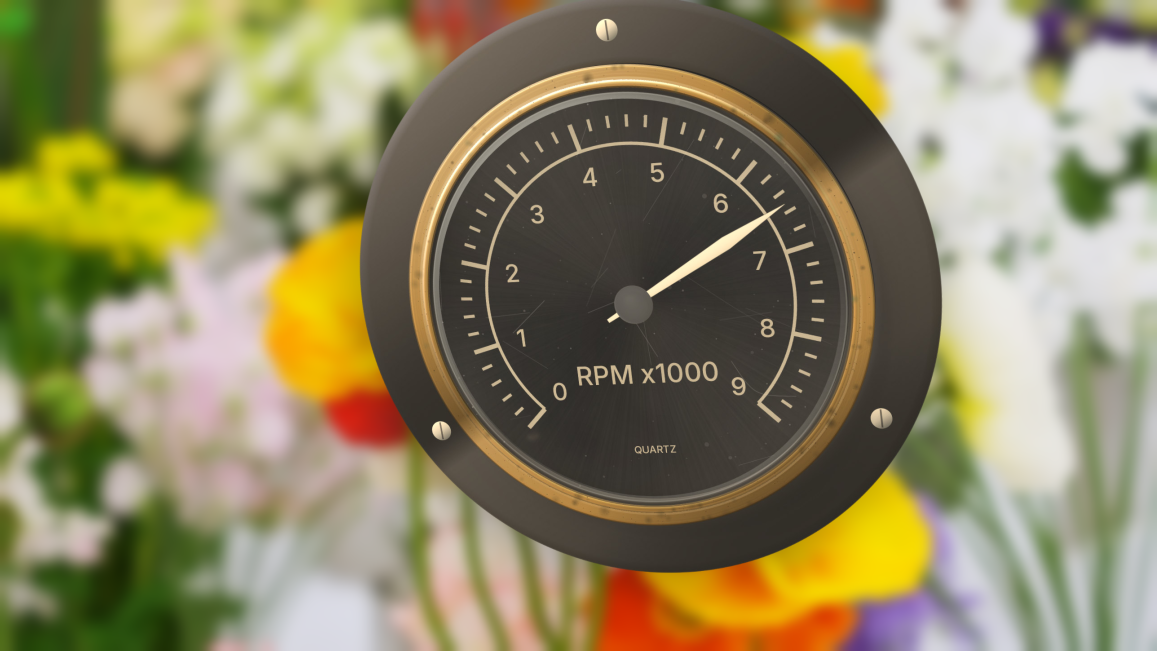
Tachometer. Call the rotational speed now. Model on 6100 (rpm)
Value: 6500 (rpm)
